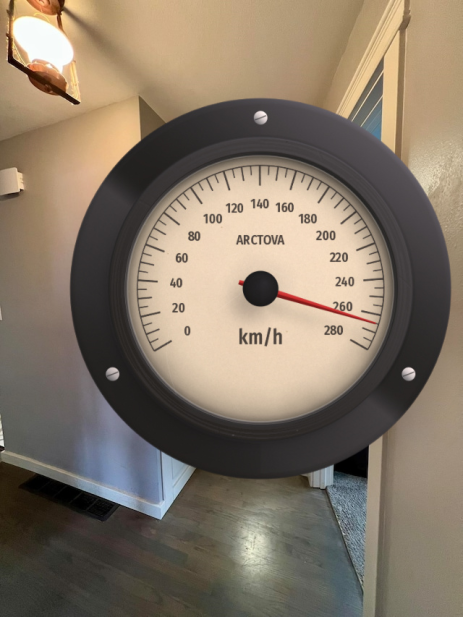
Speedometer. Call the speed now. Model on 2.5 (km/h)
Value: 265 (km/h)
